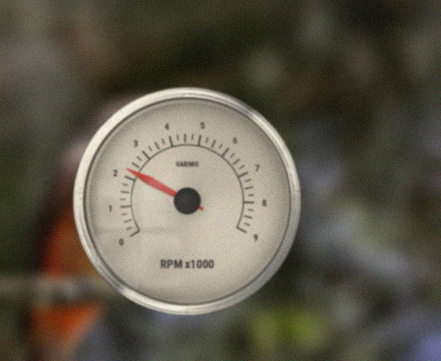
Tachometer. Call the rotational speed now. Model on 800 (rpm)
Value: 2250 (rpm)
